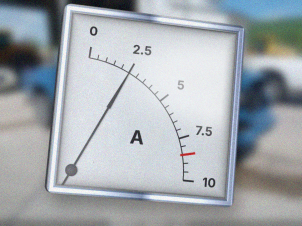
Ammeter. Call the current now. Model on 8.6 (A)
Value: 2.5 (A)
